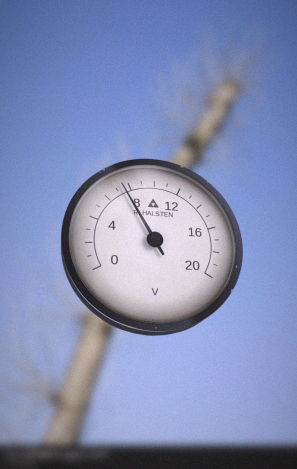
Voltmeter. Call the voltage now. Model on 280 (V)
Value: 7.5 (V)
